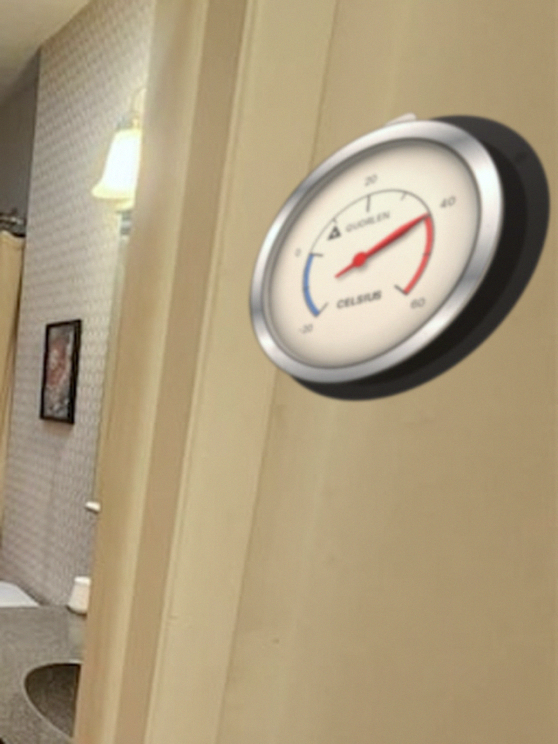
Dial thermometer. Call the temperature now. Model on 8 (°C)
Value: 40 (°C)
